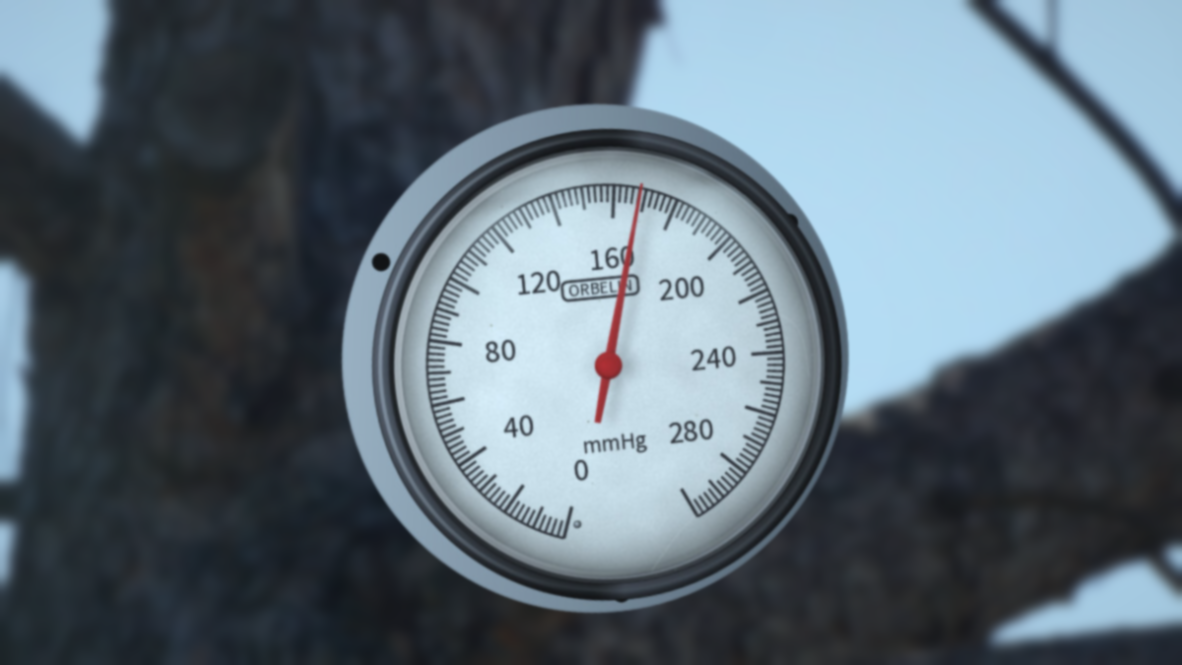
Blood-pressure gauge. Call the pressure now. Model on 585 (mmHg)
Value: 168 (mmHg)
